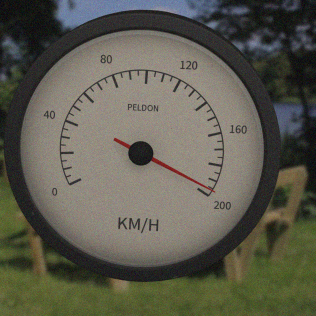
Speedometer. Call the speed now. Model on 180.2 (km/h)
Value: 195 (km/h)
